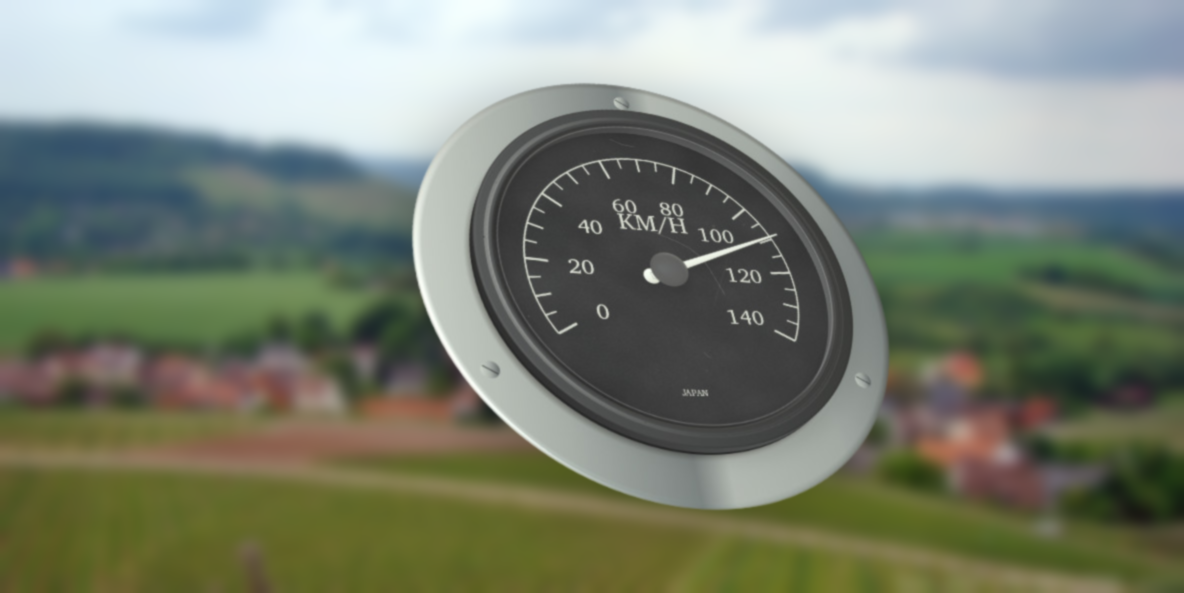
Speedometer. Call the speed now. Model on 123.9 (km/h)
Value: 110 (km/h)
